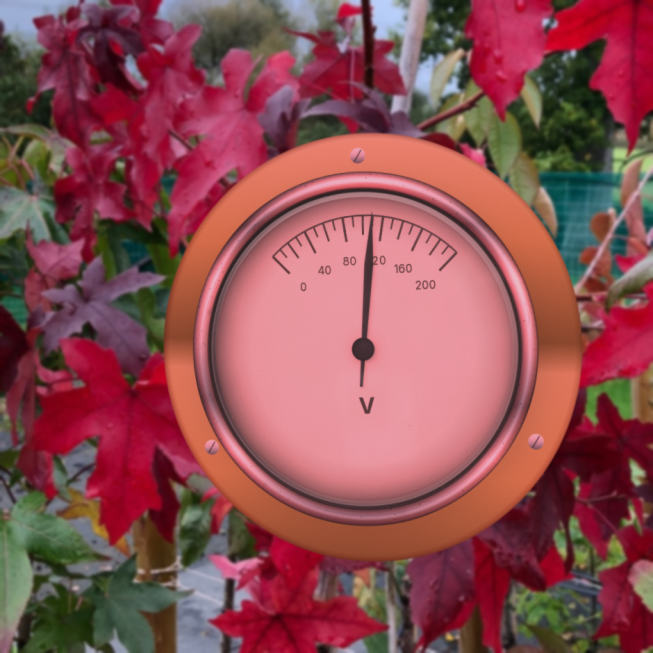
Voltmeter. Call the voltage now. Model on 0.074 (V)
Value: 110 (V)
